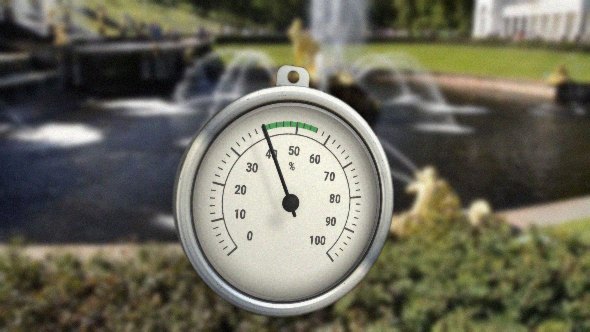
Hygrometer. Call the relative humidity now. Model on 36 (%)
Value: 40 (%)
